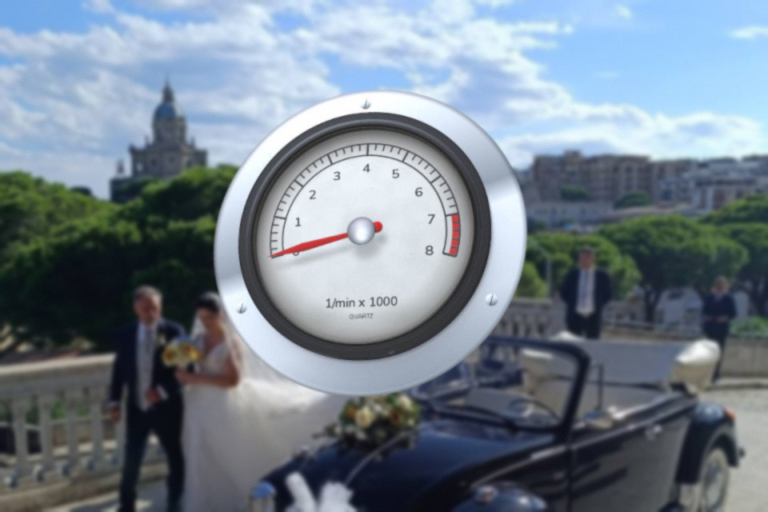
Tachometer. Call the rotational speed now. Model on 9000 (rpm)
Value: 0 (rpm)
